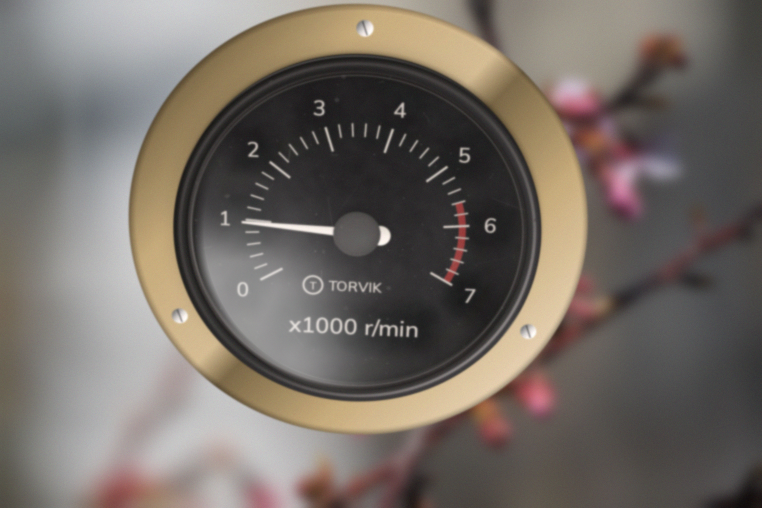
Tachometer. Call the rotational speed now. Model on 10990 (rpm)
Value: 1000 (rpm)
